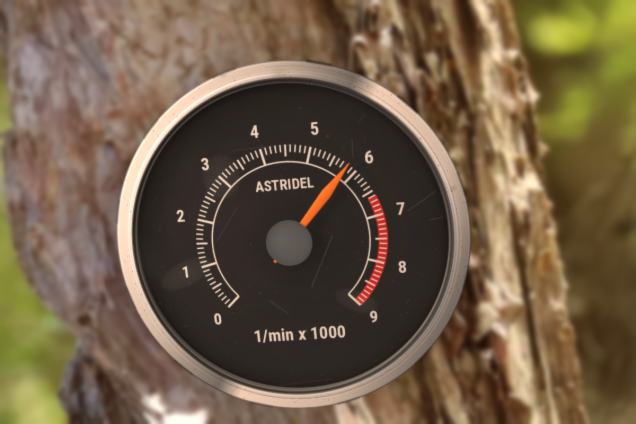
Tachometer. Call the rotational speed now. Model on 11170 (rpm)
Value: 5800 (rpm)
